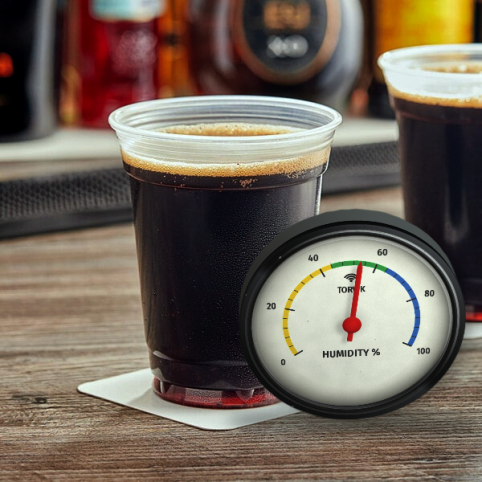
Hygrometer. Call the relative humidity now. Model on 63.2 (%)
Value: 54 (%)
